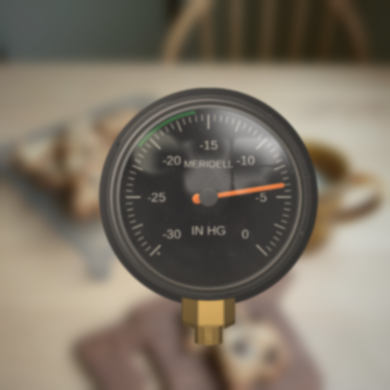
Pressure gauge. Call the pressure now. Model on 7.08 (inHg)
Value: -6 (inHg)
